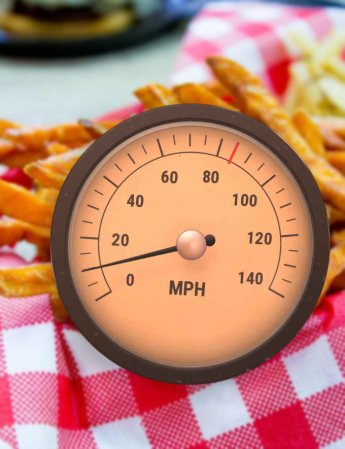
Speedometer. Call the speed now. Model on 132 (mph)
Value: 10 (mph)
